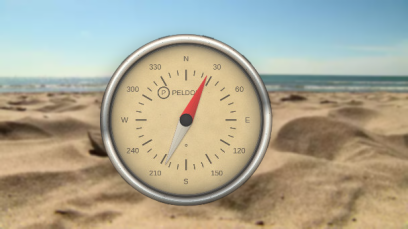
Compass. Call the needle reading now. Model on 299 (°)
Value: 25 (°)
